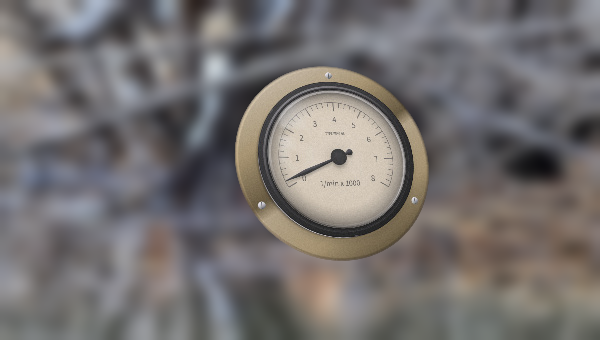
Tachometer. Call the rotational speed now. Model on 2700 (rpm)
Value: 200 (rpm)
